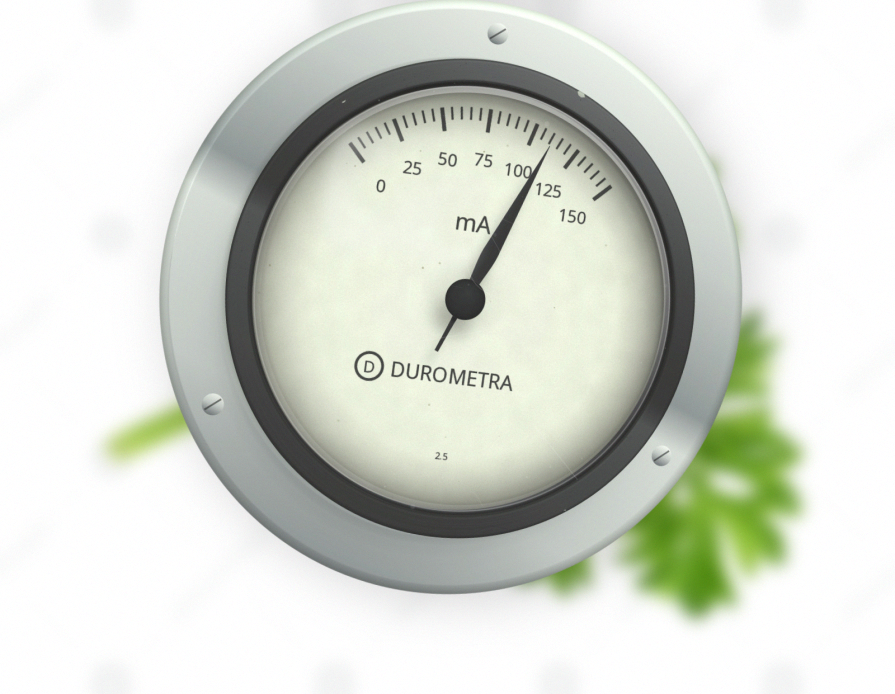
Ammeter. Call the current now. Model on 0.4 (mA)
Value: 110 (mA)
